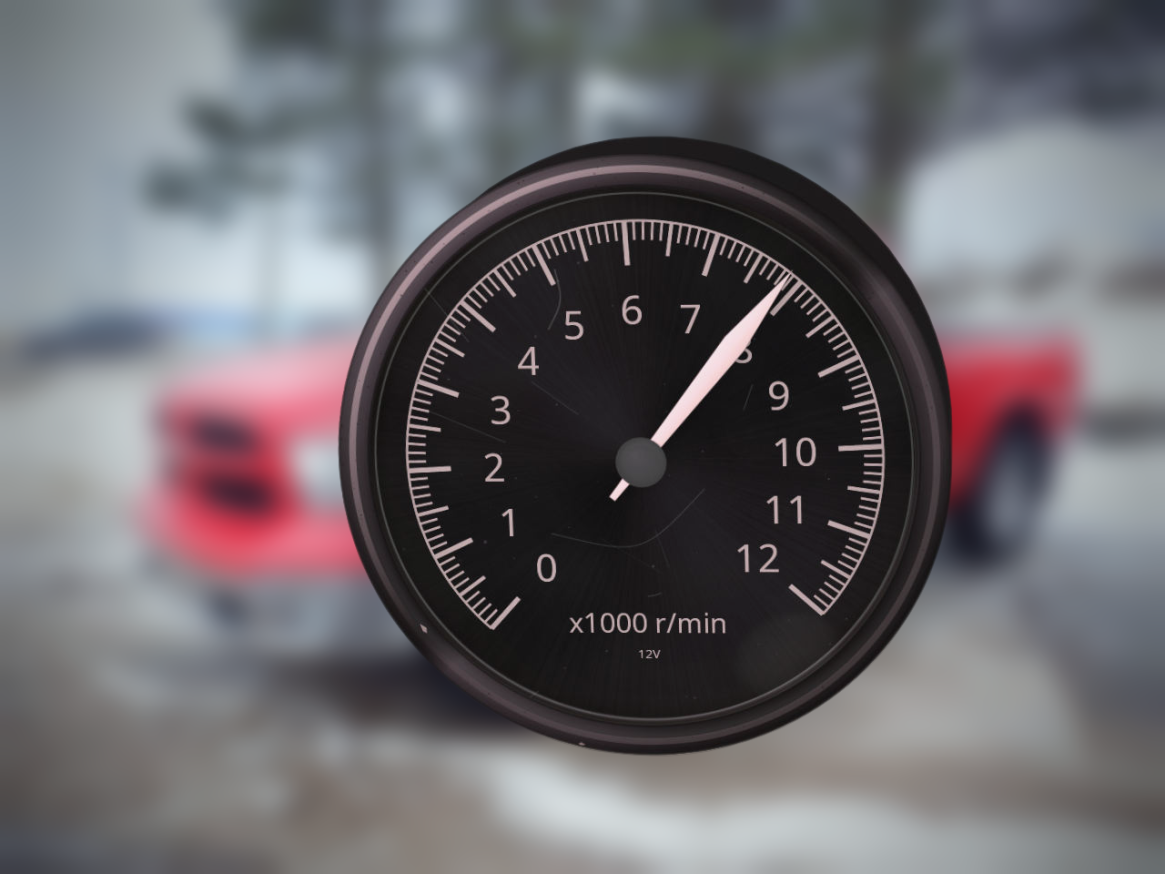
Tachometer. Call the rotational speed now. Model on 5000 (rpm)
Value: 7850 (rpm)
